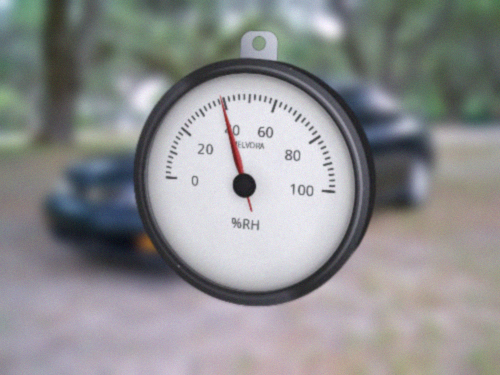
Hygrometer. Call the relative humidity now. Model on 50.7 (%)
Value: 40 (%)
